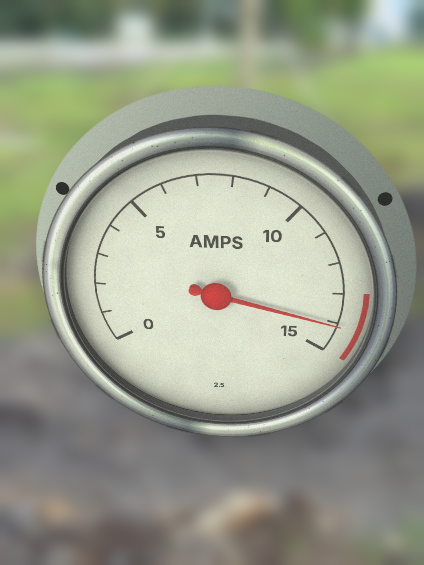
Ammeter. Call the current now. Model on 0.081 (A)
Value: 14 (A)
